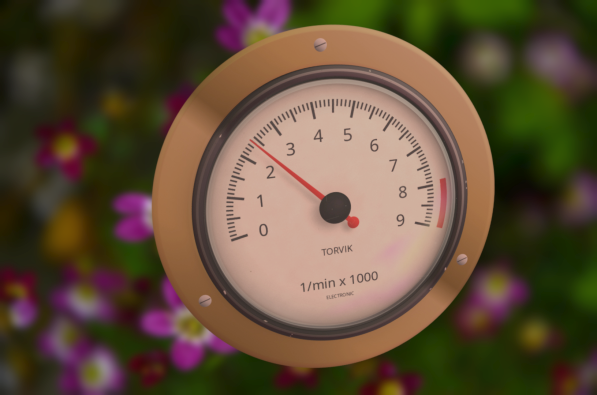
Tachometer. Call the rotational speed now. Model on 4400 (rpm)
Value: 2400 (rpm)
